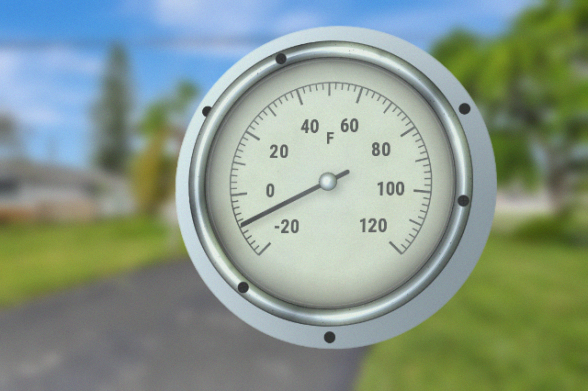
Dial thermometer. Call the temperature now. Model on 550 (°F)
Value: -10 (°F)
